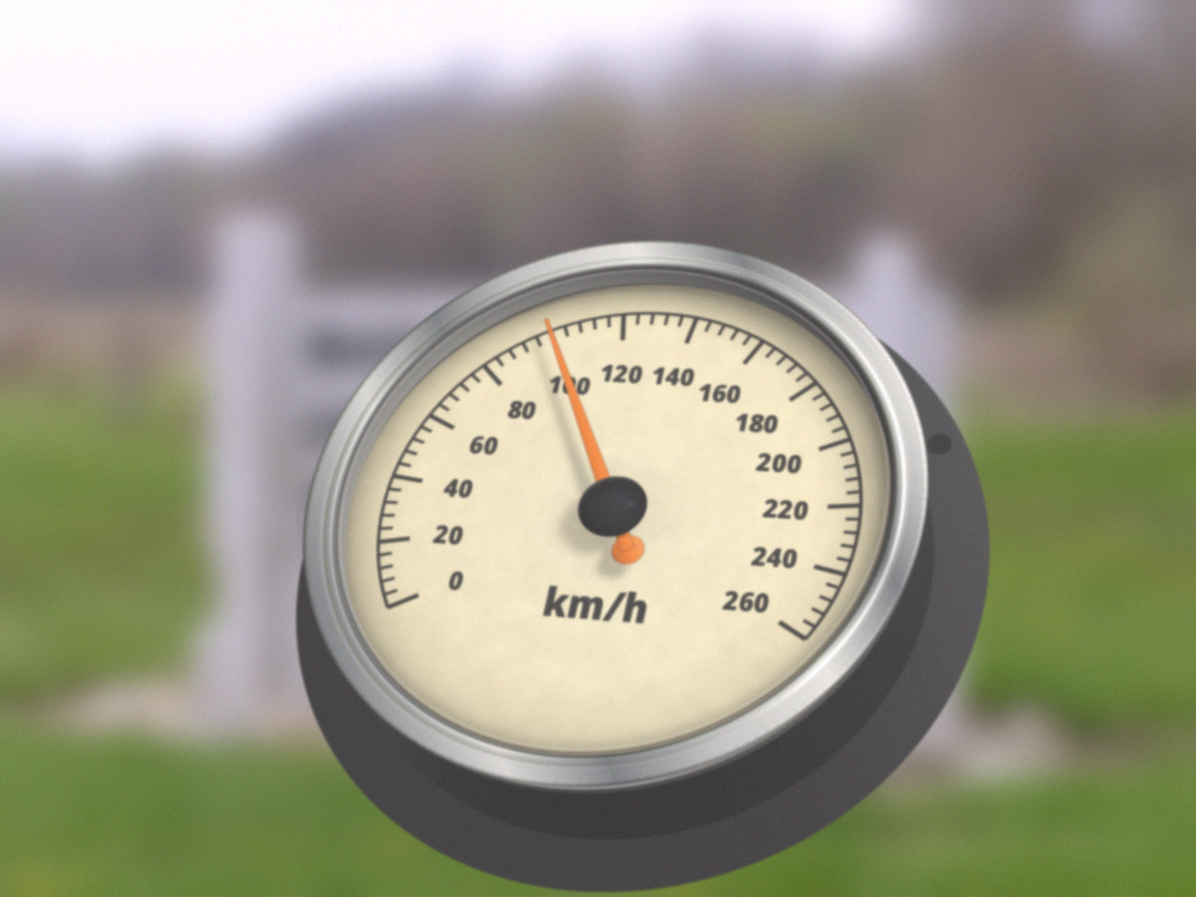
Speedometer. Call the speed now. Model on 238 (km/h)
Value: 100 (km/h)
